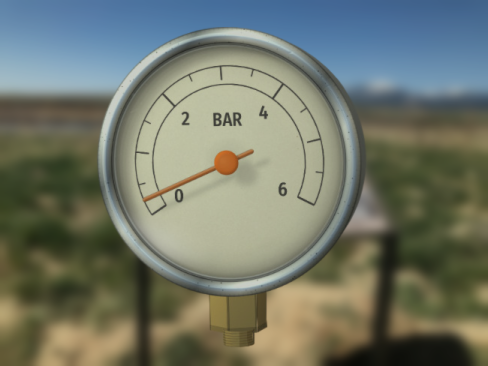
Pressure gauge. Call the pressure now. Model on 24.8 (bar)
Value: 0.25 (bar)
